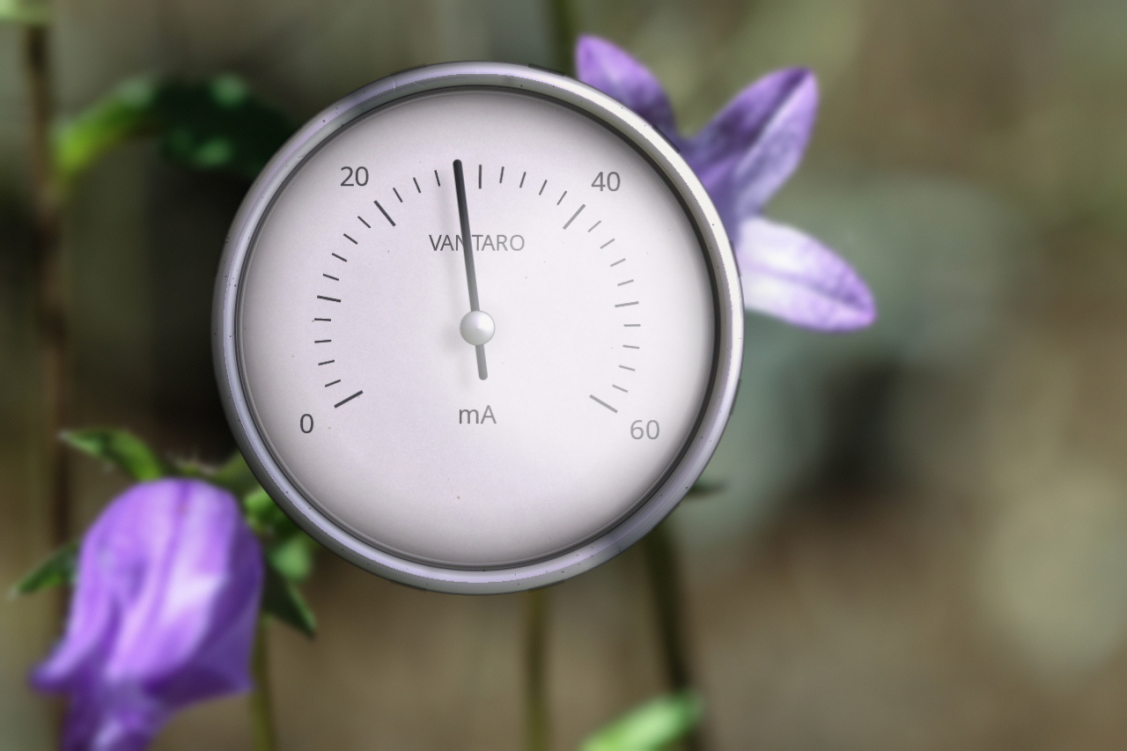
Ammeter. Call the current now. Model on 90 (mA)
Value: 28 (mA)
